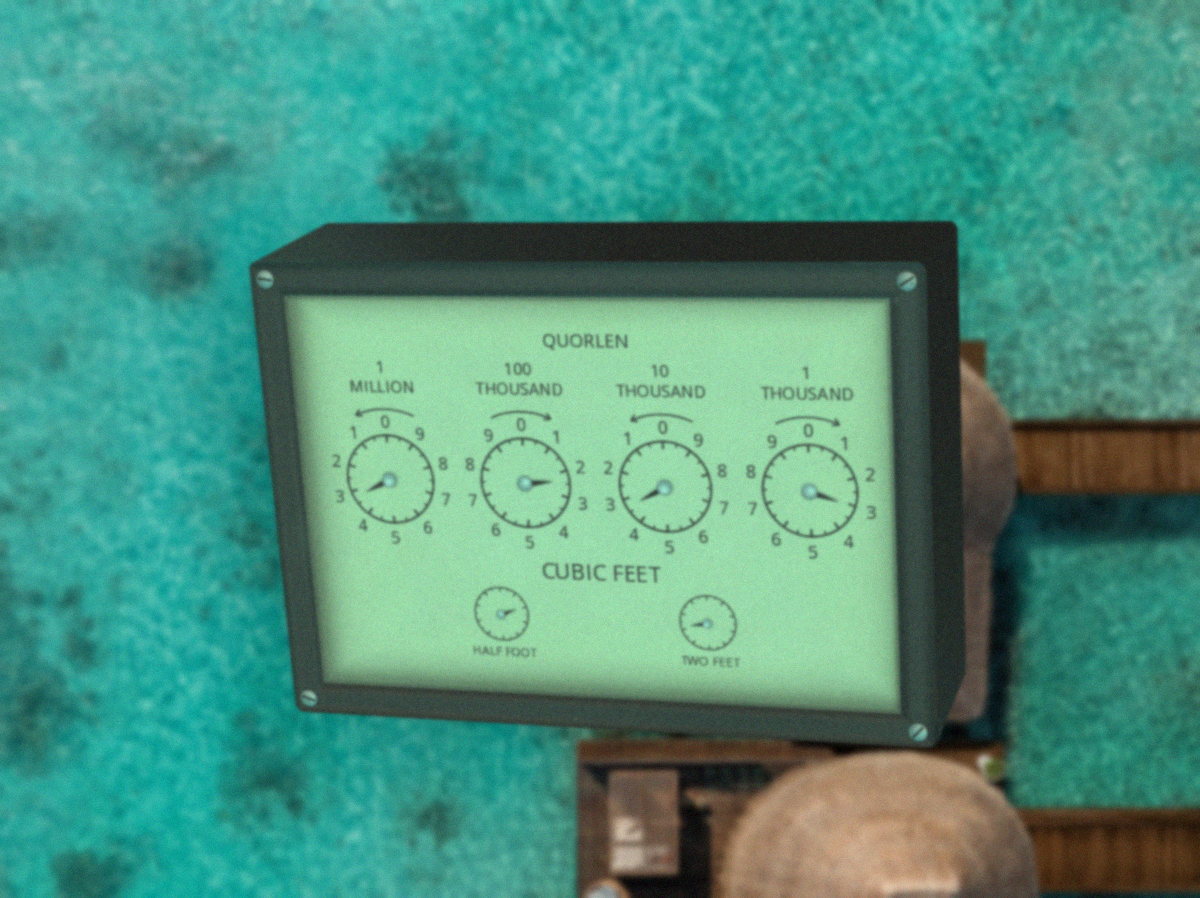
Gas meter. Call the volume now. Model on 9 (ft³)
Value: 323300 (ft³)
